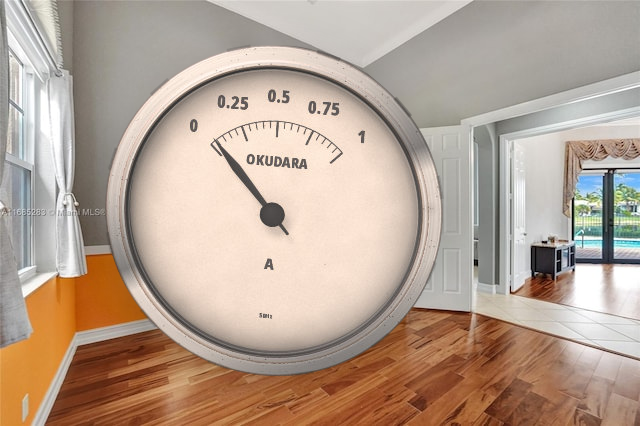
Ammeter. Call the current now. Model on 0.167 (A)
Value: 0.05 (A)
